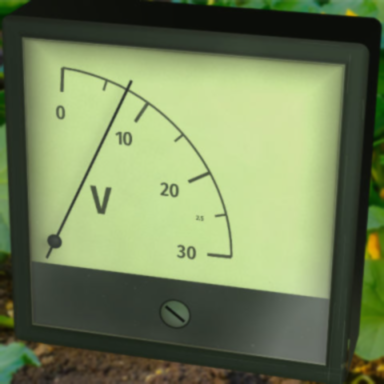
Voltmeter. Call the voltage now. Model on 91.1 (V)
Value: 7.5 (V)
